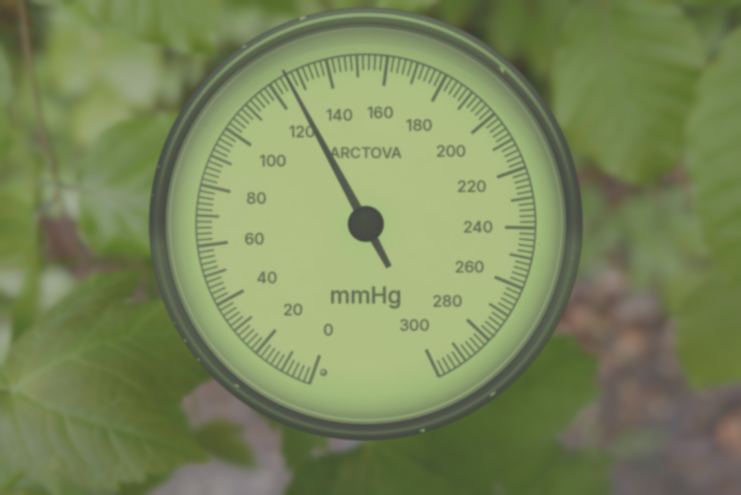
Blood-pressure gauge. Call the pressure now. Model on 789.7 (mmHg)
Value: 126 (mmHg)
